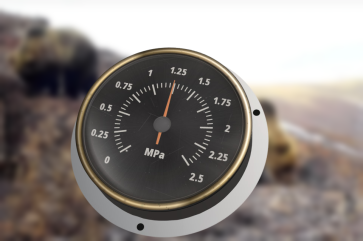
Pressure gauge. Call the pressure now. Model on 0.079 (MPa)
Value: 1.25 (MPa)
